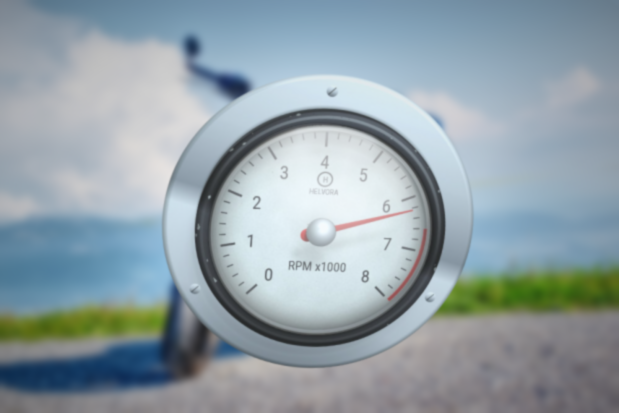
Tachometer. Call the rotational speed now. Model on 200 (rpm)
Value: 6200 (rpm)
